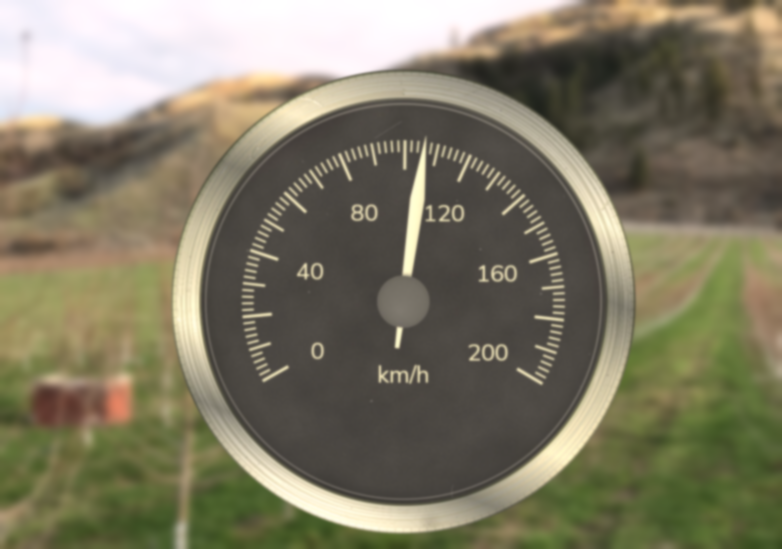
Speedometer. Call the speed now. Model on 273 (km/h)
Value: 106 (km/h)
